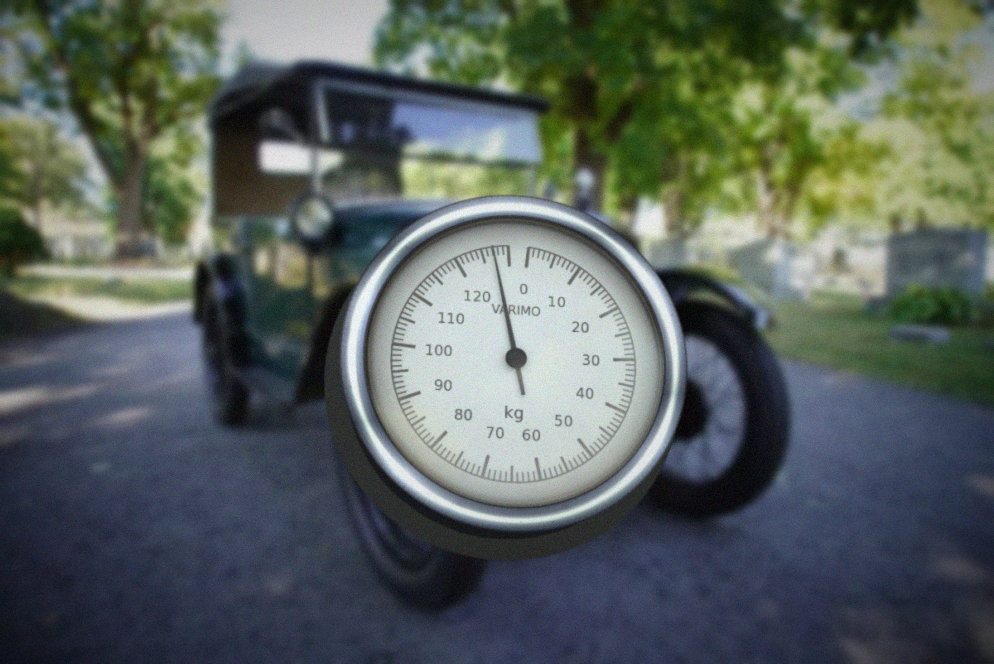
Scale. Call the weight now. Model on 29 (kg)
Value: 127 (kg)
